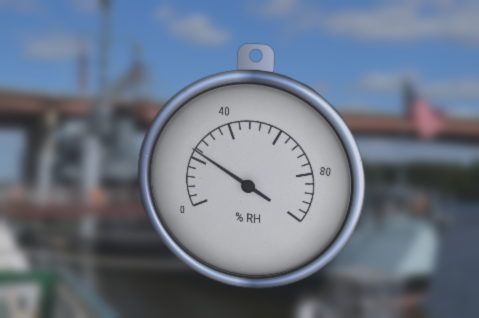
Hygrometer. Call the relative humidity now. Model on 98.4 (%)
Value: 24 (%)
